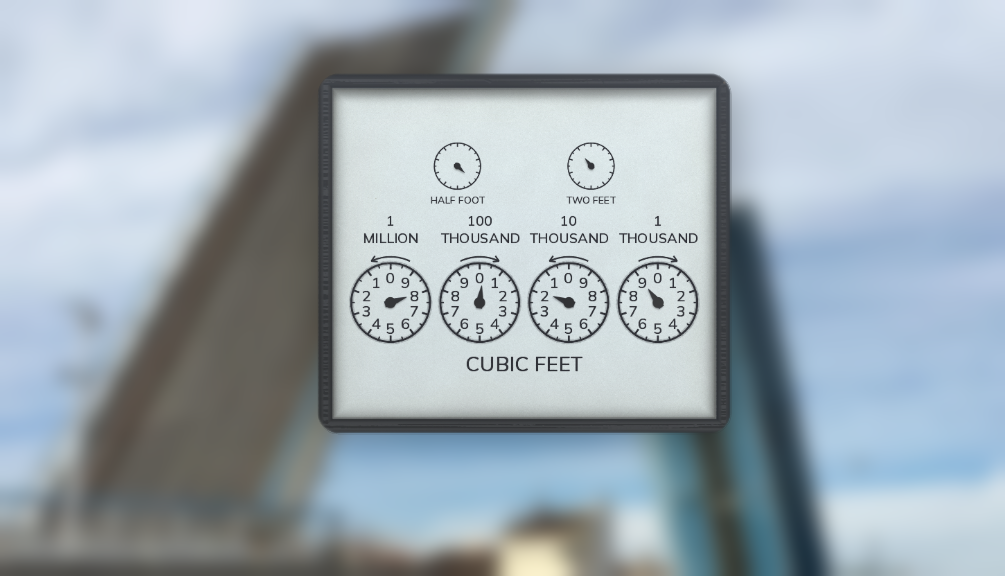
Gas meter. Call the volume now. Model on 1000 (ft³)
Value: 801900 (ft³)
